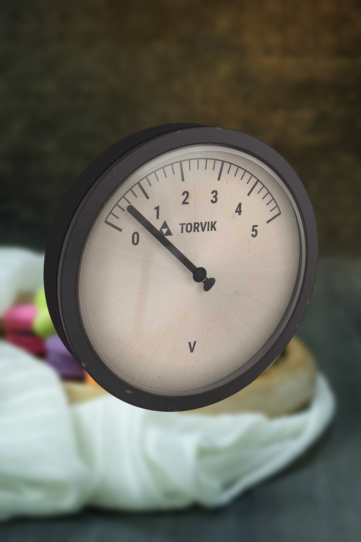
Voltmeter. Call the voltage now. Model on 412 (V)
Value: 0.5 (V)
